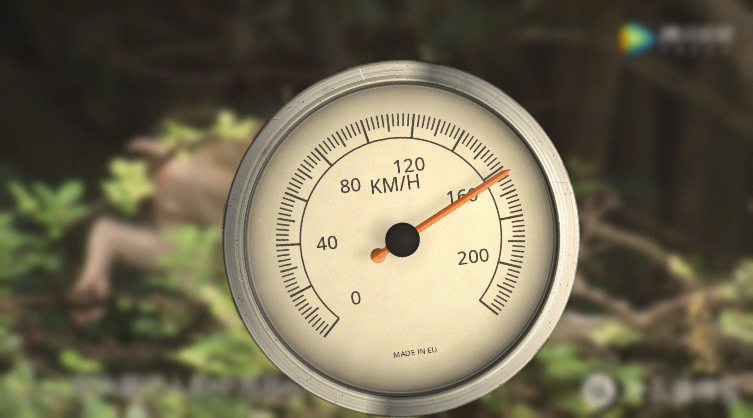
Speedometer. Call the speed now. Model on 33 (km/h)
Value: 162 (km/h)
